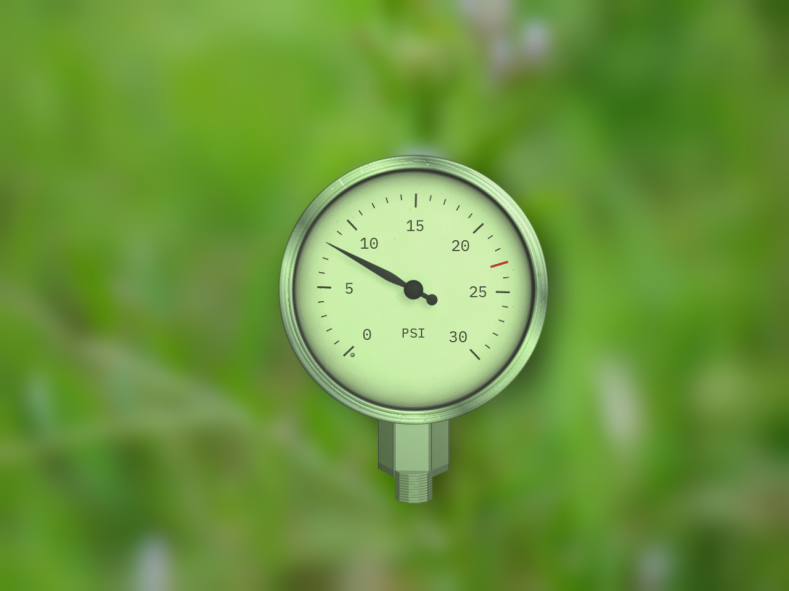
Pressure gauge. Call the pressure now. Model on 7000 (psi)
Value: 8 (psi)
